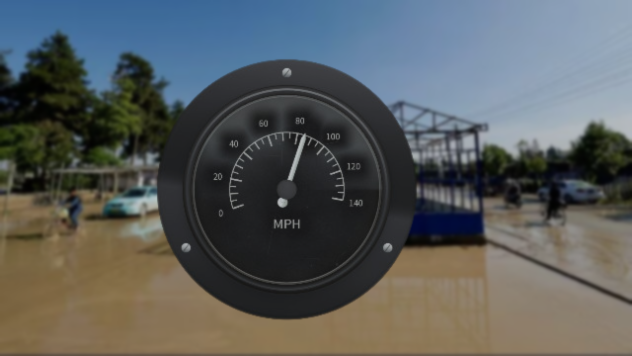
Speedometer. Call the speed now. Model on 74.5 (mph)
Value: 85 (mph)
